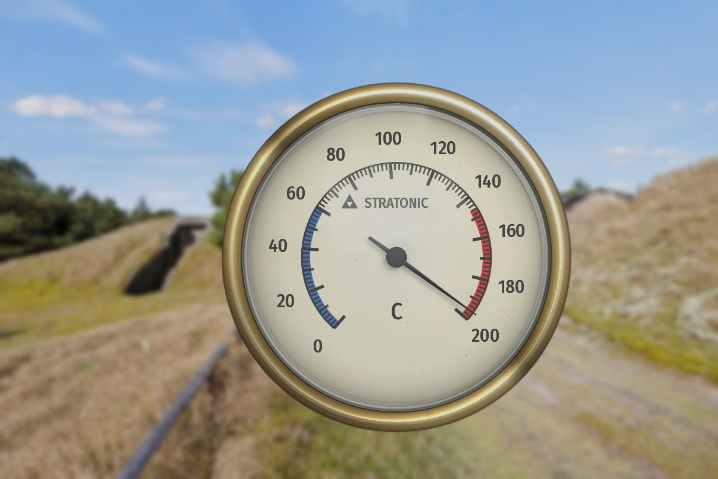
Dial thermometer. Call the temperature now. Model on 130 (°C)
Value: 196 (°C)
